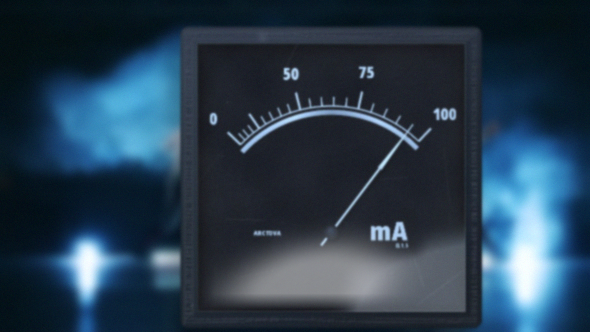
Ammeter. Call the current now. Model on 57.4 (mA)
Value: 95 (mA)
